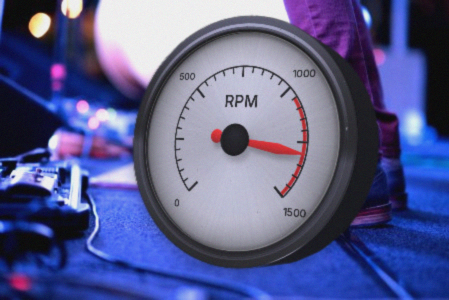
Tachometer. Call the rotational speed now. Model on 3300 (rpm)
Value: 1300 (rpm)
